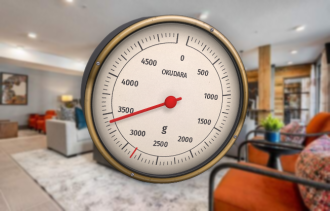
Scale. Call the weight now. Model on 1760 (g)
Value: 3400 (g)
